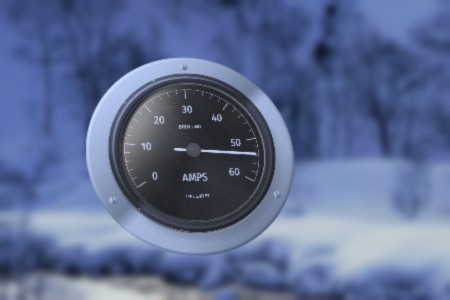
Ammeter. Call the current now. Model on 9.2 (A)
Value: 54 (A)
